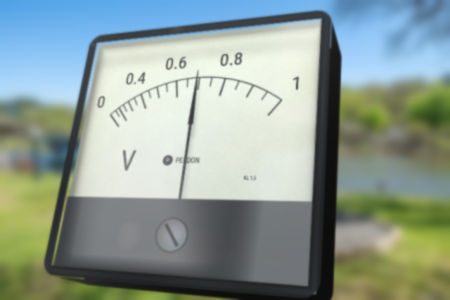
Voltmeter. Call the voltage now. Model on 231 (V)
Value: 0.7 (V)
